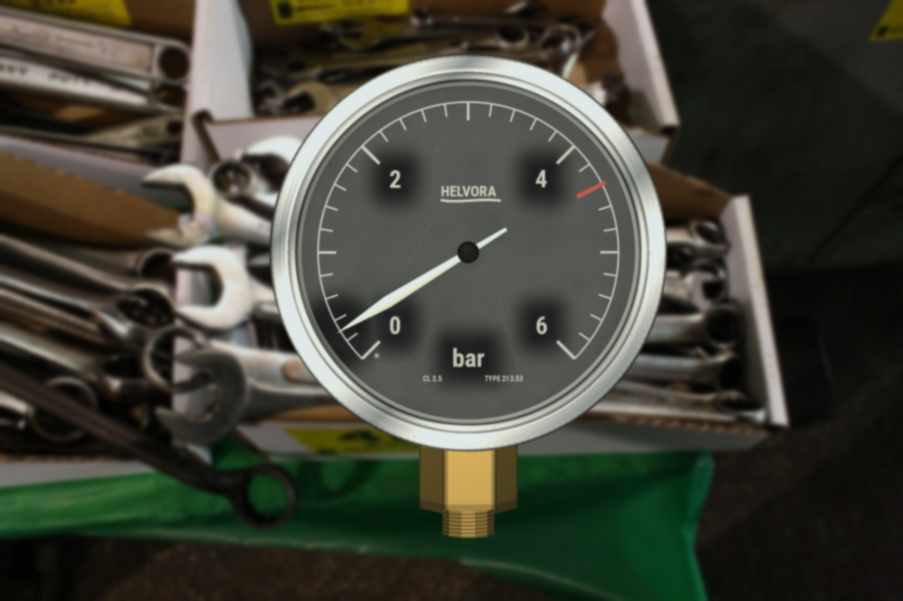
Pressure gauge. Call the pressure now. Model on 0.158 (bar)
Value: 0.3 (bar)
